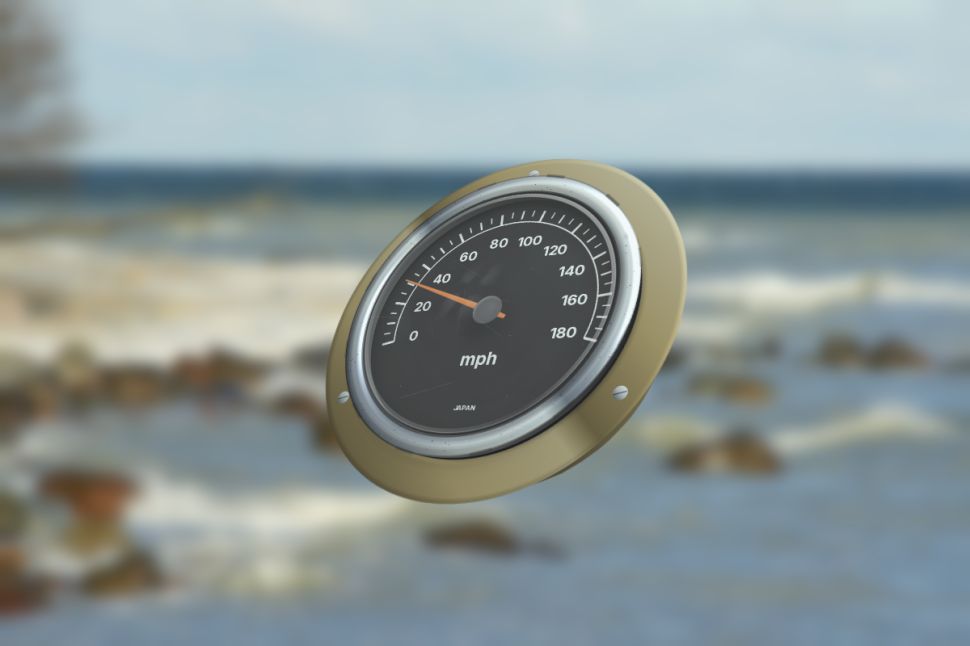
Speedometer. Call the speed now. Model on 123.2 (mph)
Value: 30 (mph)
